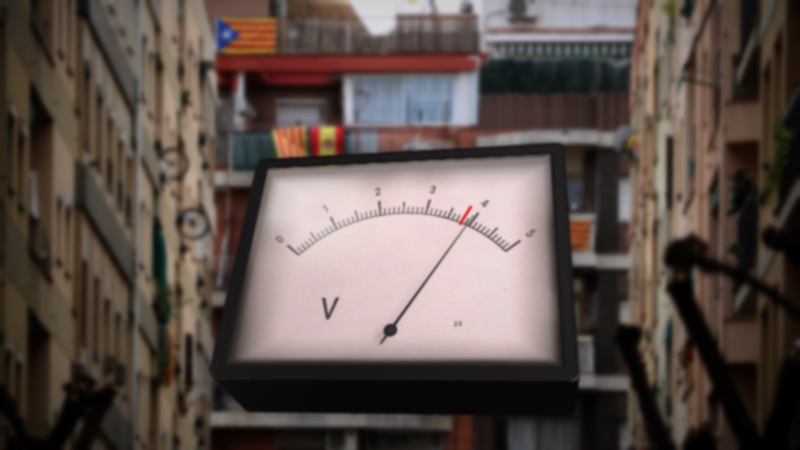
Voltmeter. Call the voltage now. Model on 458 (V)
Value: 4 (V)
